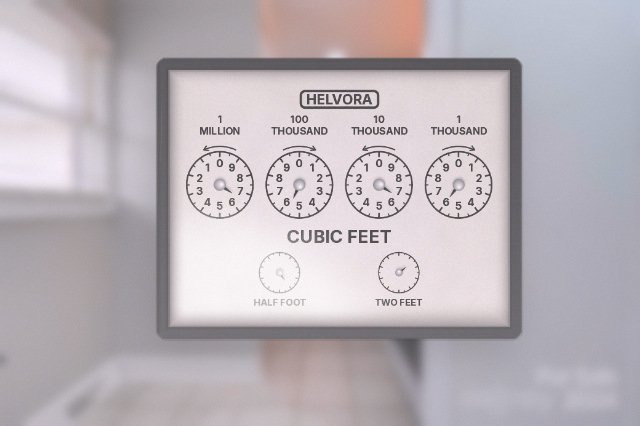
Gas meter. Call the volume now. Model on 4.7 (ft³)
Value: 656600 (ft³)
